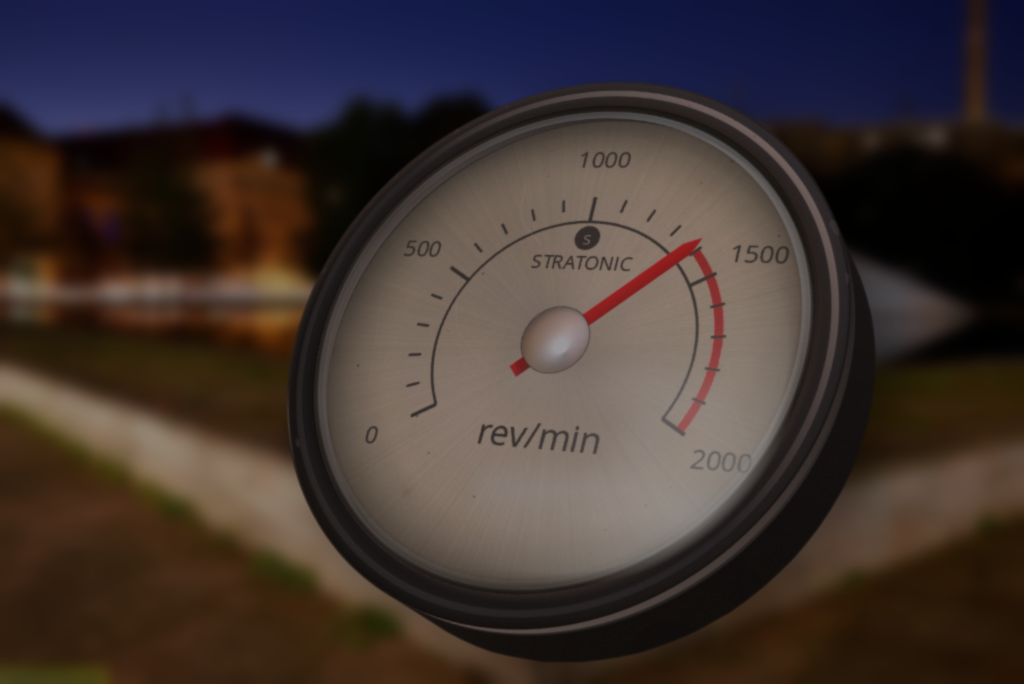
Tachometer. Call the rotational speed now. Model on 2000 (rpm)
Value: 1400 (rpm)
